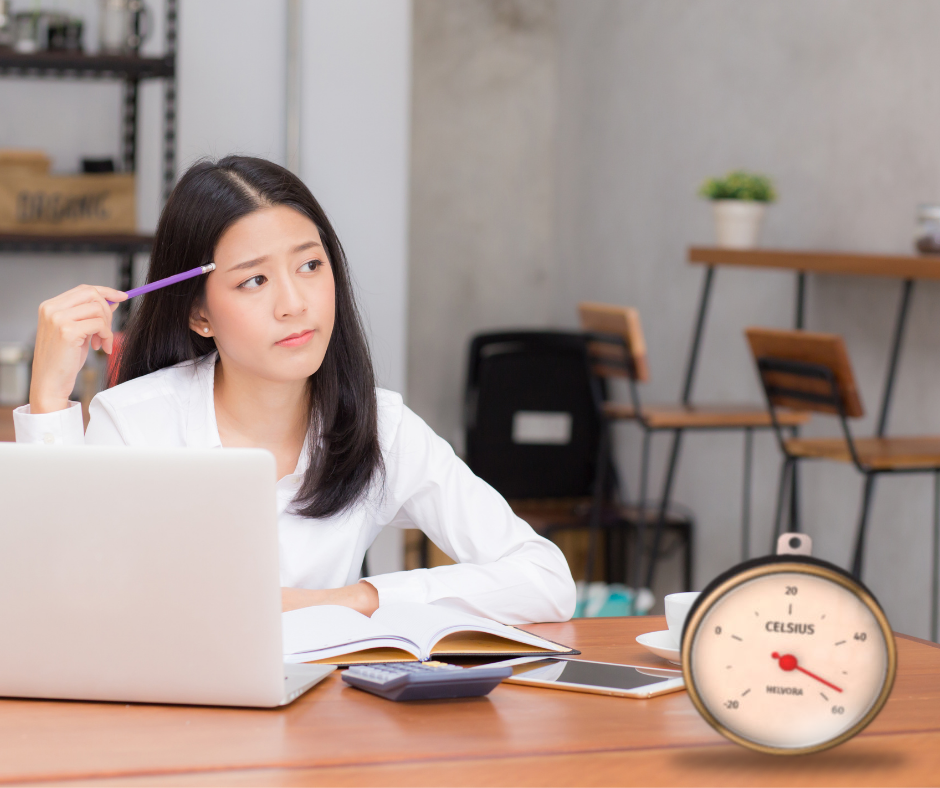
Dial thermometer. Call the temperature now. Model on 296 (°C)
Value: 55 (°C)
